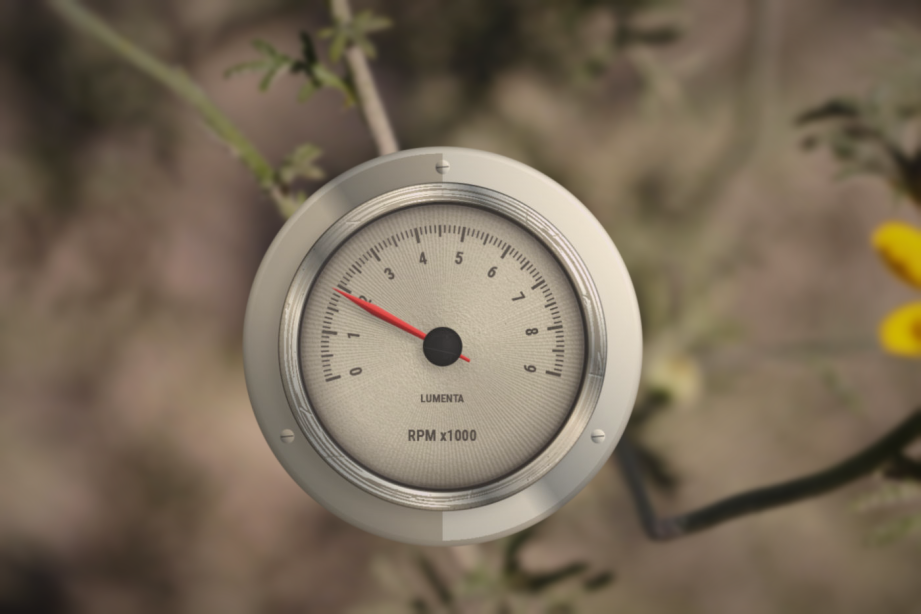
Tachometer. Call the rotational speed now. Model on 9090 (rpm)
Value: 1900 (rpm)
